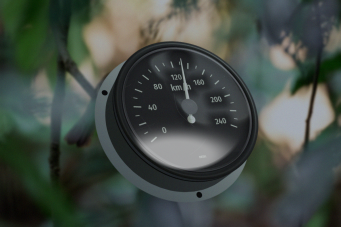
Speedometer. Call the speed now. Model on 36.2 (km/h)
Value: 130 (km/h)
